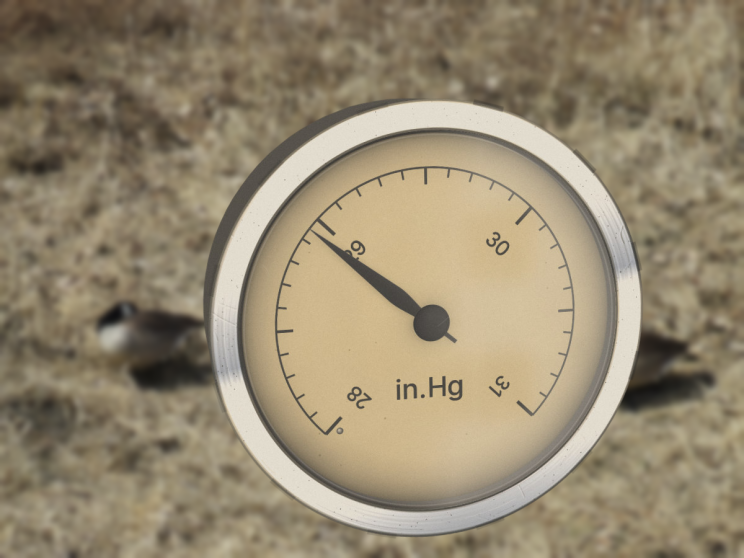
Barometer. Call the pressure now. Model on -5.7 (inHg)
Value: 28.95 (inHg)
